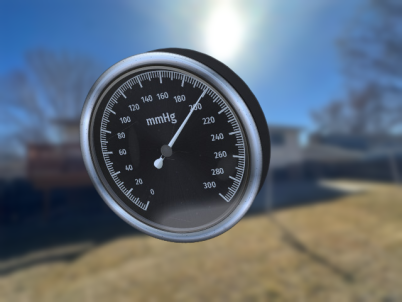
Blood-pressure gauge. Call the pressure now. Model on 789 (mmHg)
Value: 200 (mmHg)
